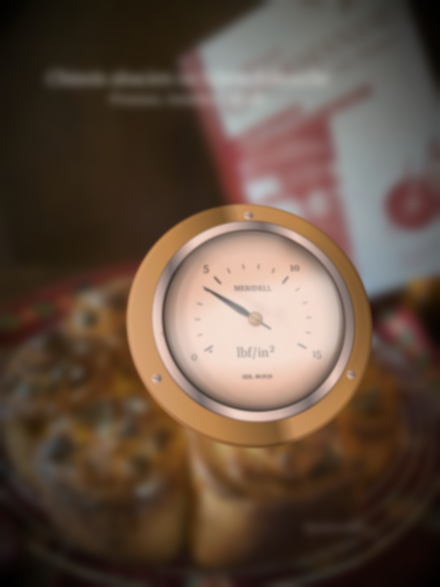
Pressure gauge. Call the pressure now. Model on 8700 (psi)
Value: 4 (psi)
